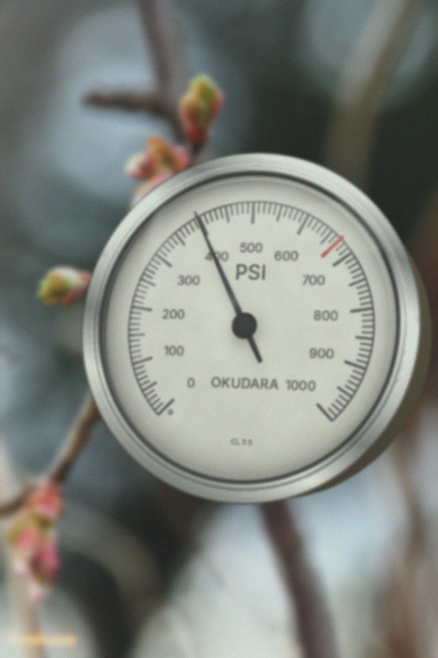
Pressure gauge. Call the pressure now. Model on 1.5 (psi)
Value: 400 (psi)
